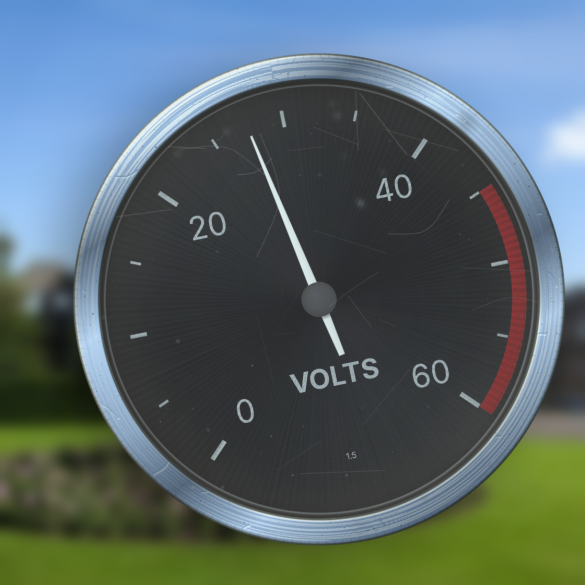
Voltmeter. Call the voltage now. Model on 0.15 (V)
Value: 27.5 (V)
